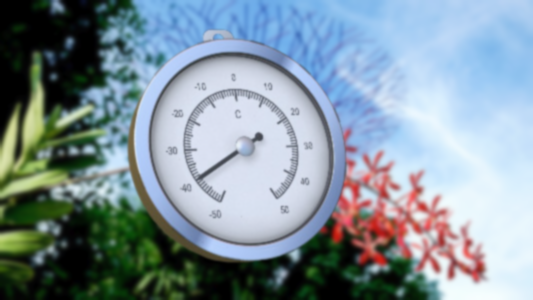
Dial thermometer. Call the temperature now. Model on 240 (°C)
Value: -40 (°C)
